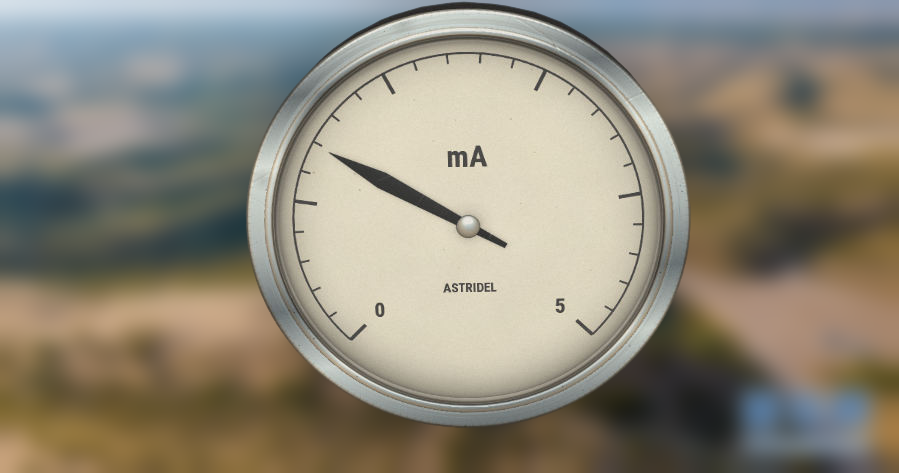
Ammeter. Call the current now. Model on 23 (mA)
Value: 1.4 (mA)
